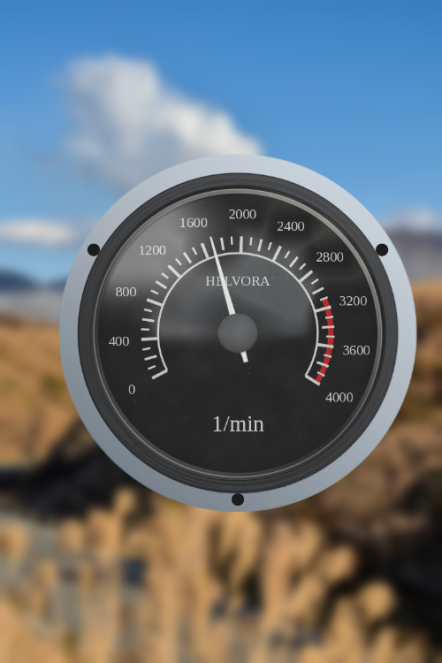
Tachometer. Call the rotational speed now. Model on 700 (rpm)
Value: 1700 (rpm)
